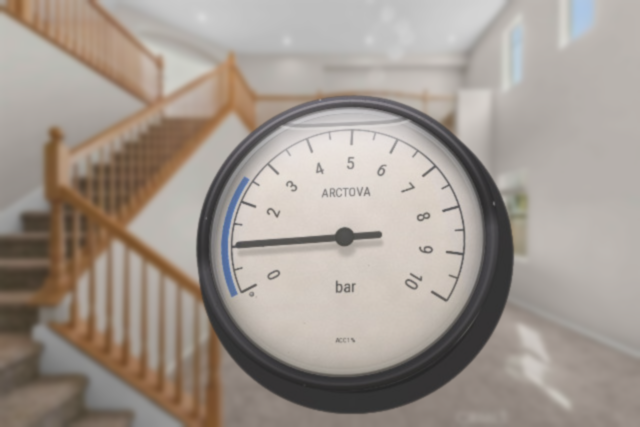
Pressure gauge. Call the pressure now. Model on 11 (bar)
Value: 1 (bar)
